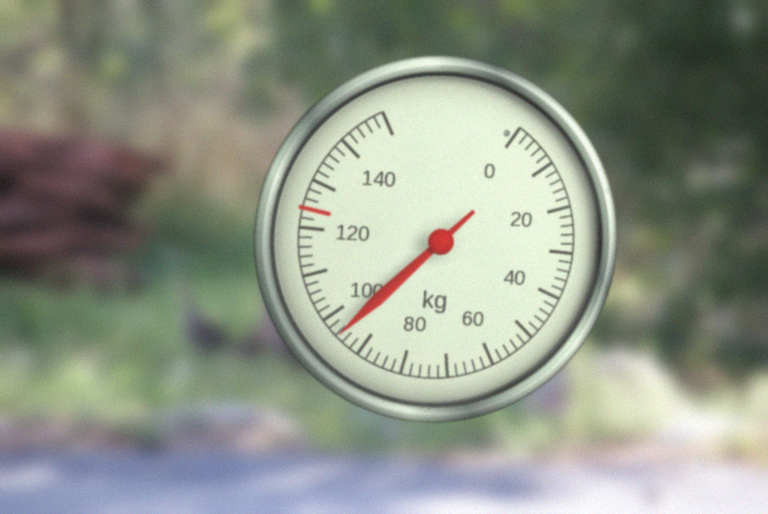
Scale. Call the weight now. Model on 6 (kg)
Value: 96 (kg)
